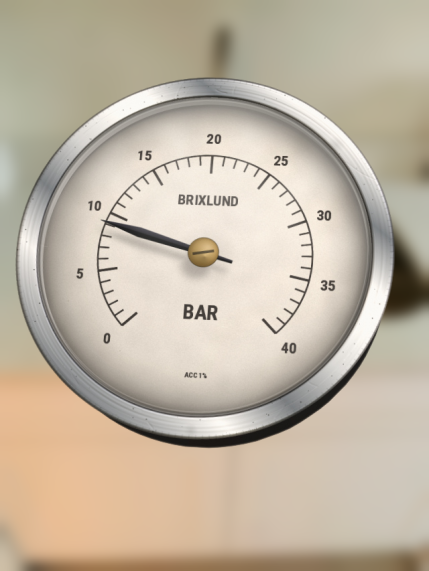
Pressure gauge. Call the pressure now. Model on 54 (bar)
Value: 9 (bar)
